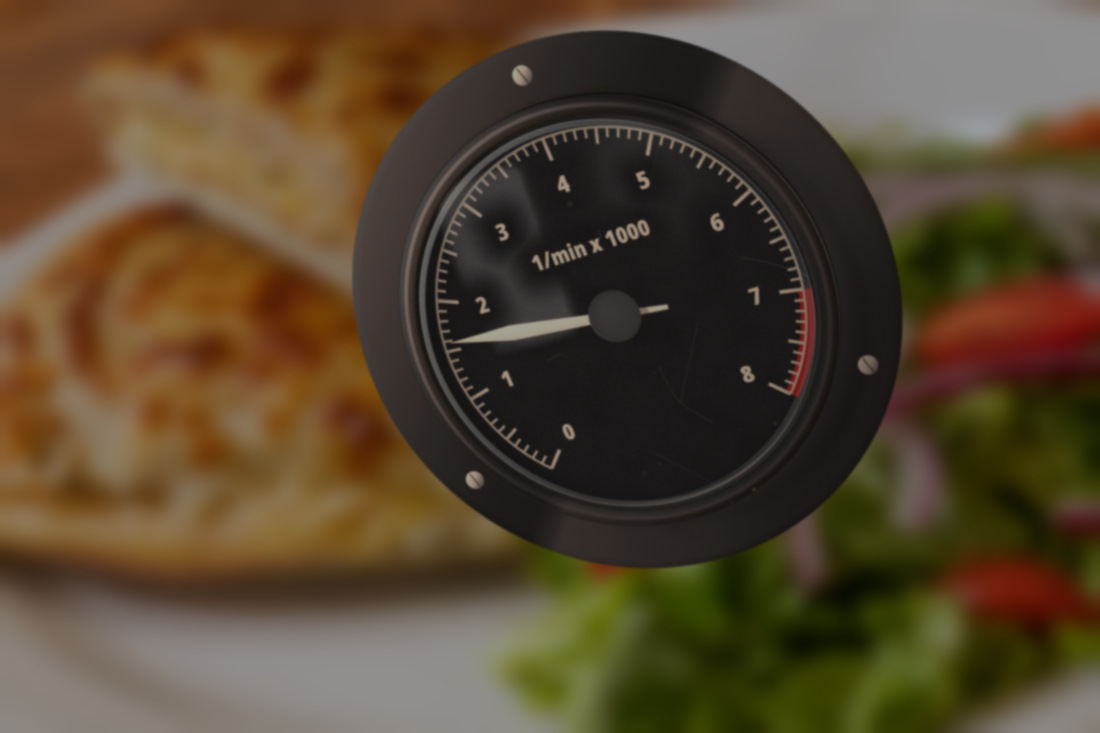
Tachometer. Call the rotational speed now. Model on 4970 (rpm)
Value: 1600 (rpm)
